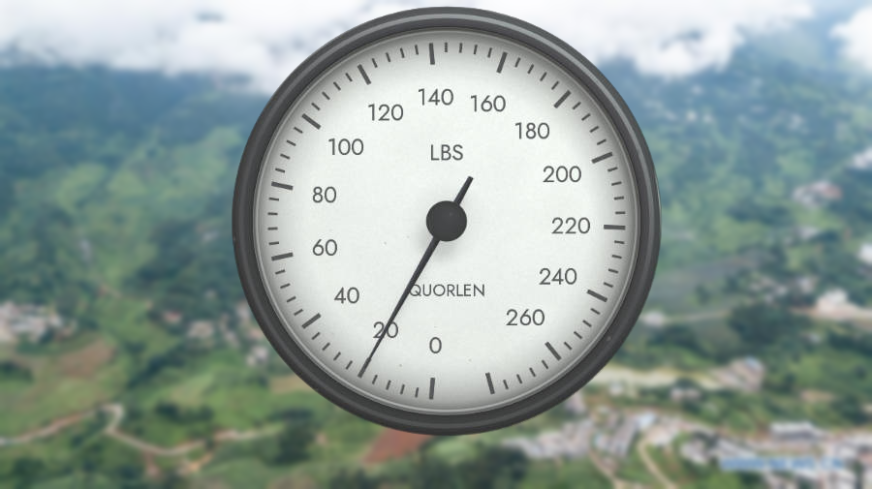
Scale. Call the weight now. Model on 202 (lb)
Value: 20 (lb)
